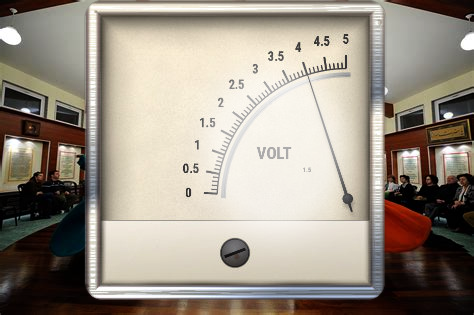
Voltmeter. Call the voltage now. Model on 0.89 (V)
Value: 4 (V)
